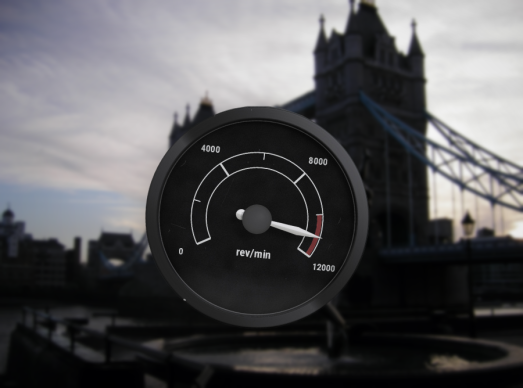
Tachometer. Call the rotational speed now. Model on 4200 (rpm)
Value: 11000 (rpm)
